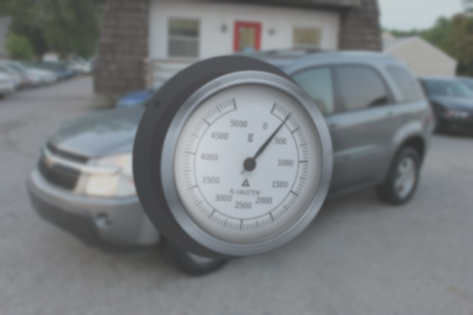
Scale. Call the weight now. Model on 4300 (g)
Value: 250 (g)
